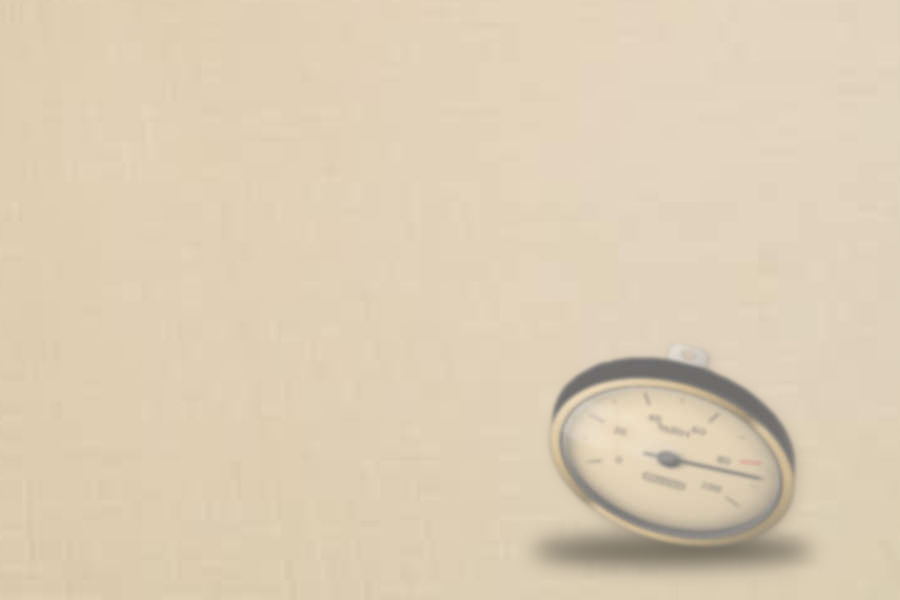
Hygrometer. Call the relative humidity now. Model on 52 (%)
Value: 85 (%)
